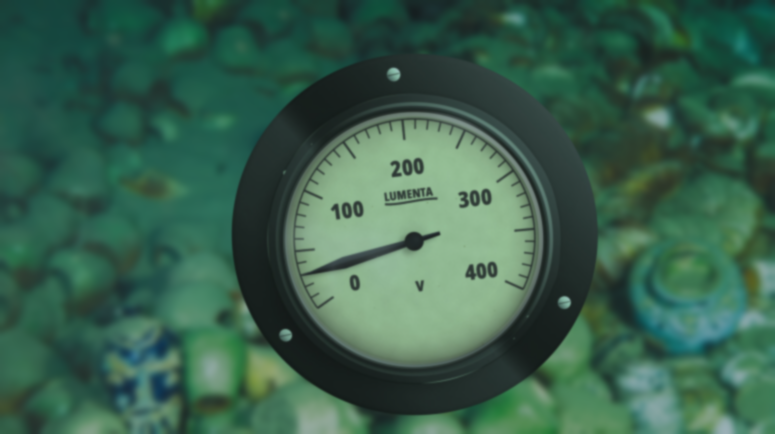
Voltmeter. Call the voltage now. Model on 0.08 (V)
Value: 30 (V)
